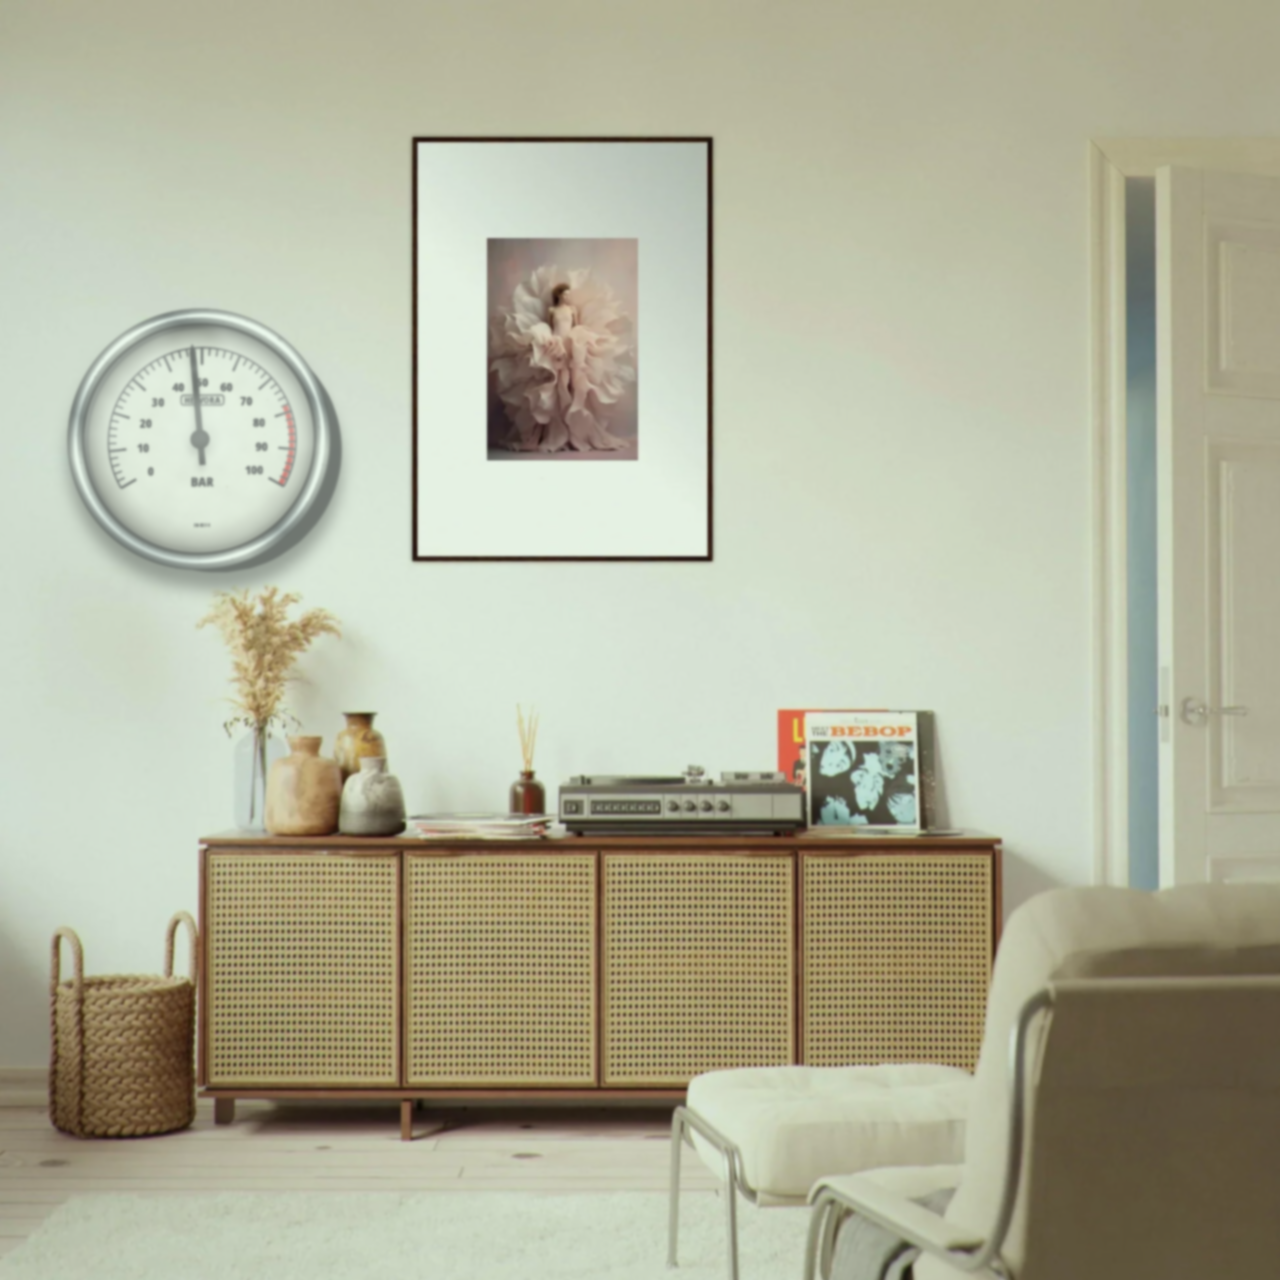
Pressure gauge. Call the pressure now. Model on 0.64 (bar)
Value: 48 (bar)
